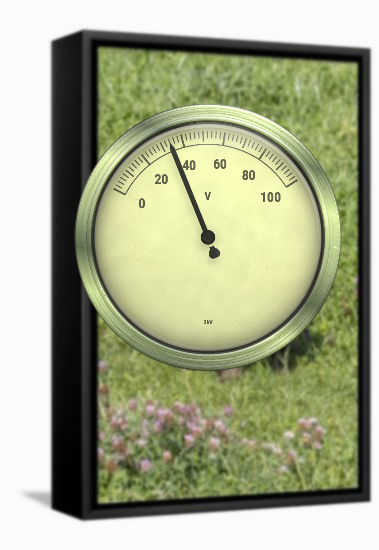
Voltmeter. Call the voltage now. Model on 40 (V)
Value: 34 (V)
